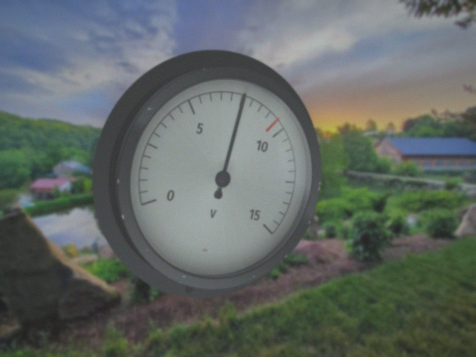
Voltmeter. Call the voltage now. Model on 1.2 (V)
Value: 7.5 (V)
